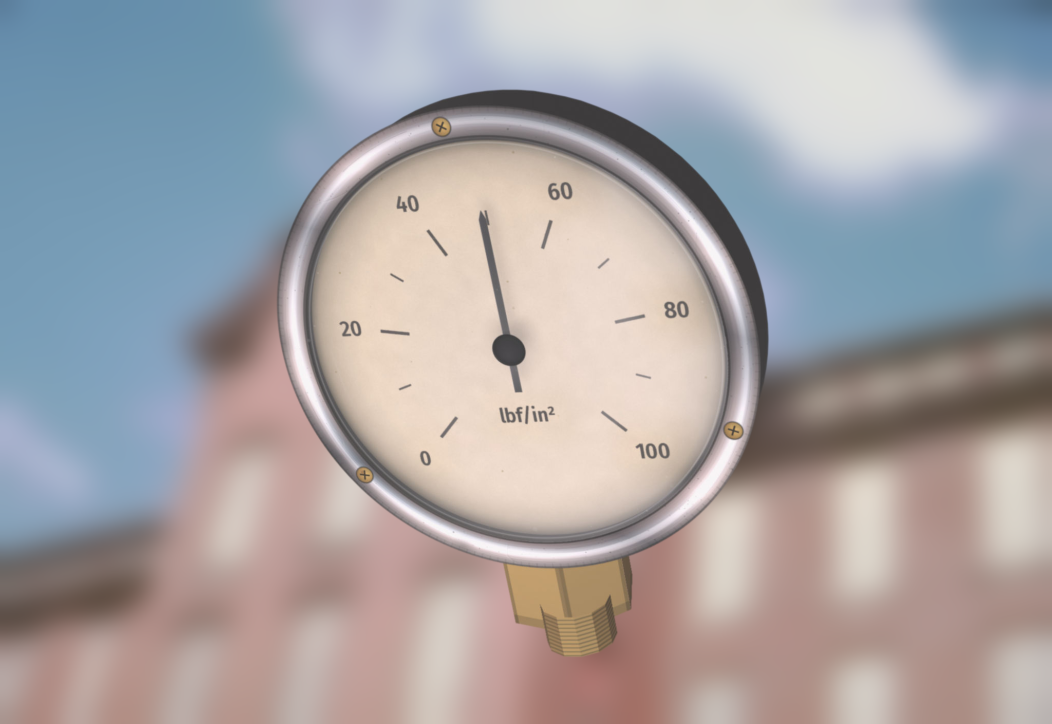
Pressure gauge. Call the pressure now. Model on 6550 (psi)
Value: 50 (psi)
